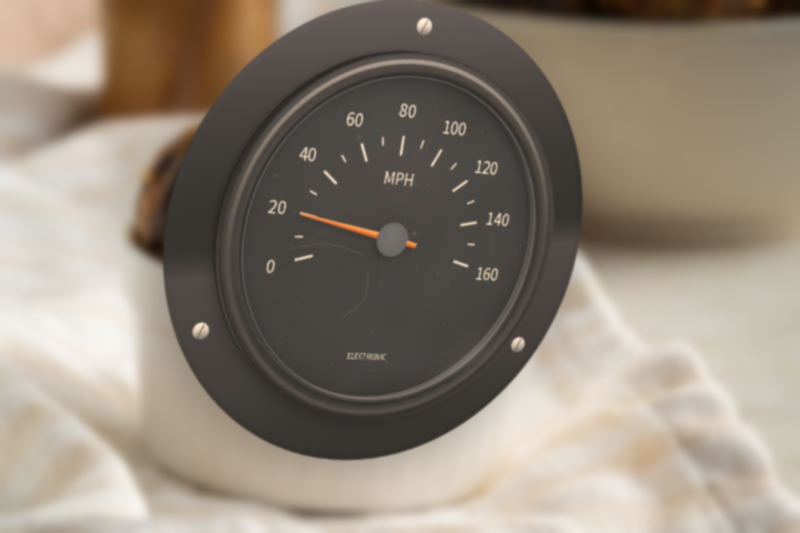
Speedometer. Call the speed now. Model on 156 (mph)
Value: 20 (mph)
